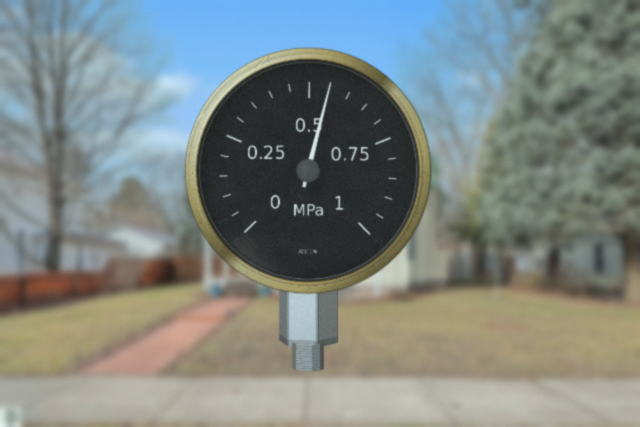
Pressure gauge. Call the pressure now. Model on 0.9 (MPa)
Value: 0.55 (MPa)
